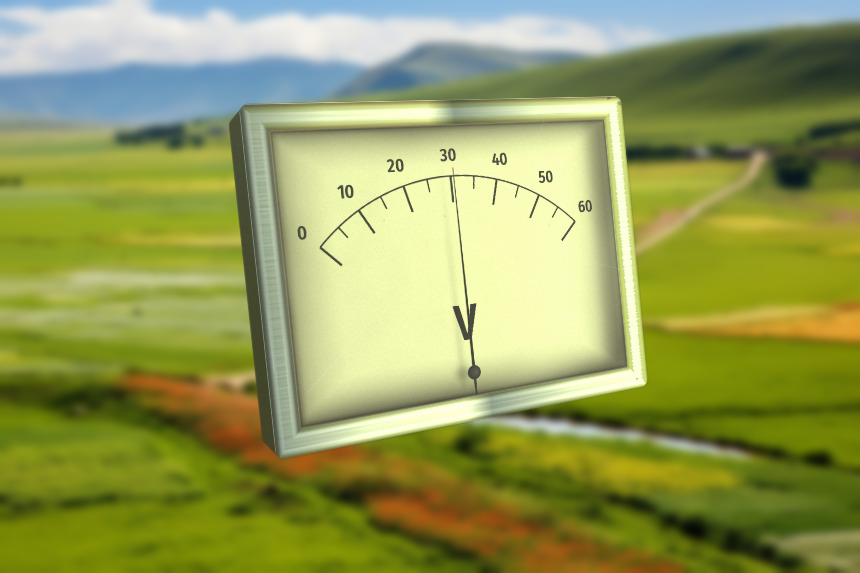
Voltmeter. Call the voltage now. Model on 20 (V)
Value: 30 (V)
